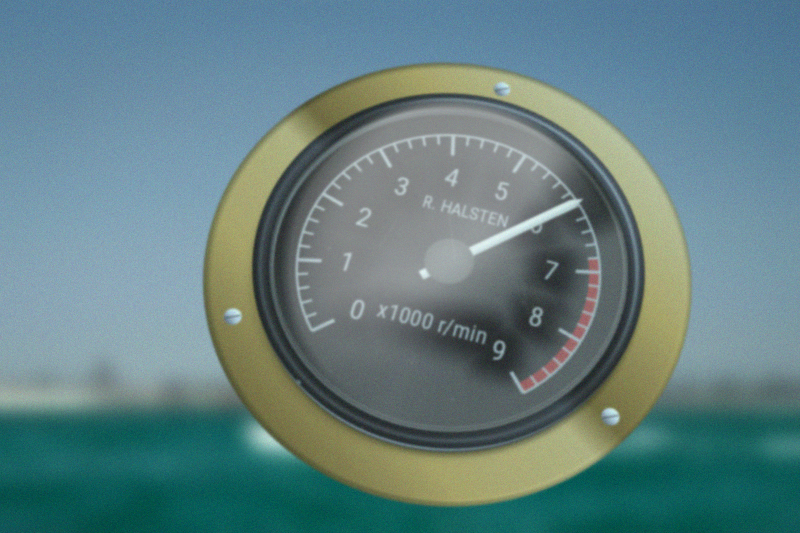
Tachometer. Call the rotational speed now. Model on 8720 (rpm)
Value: 6000 (rpm)
